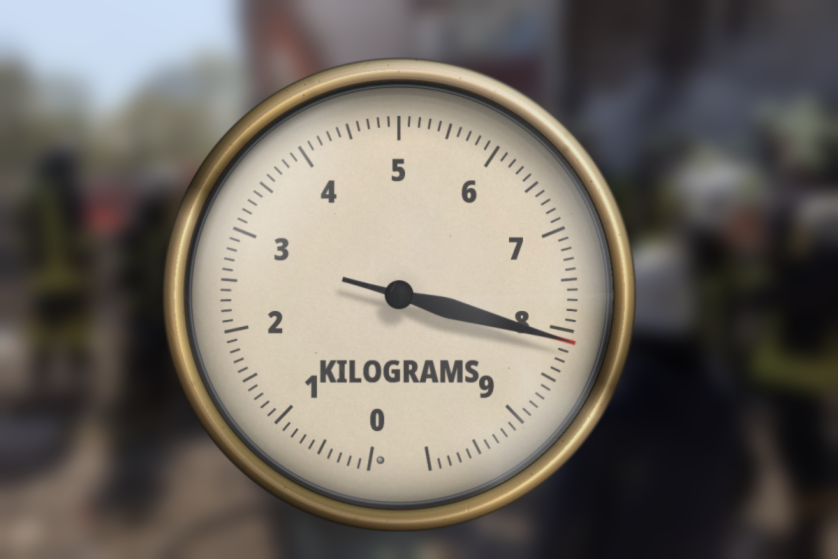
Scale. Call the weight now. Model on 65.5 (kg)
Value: 8.1 (kg)
